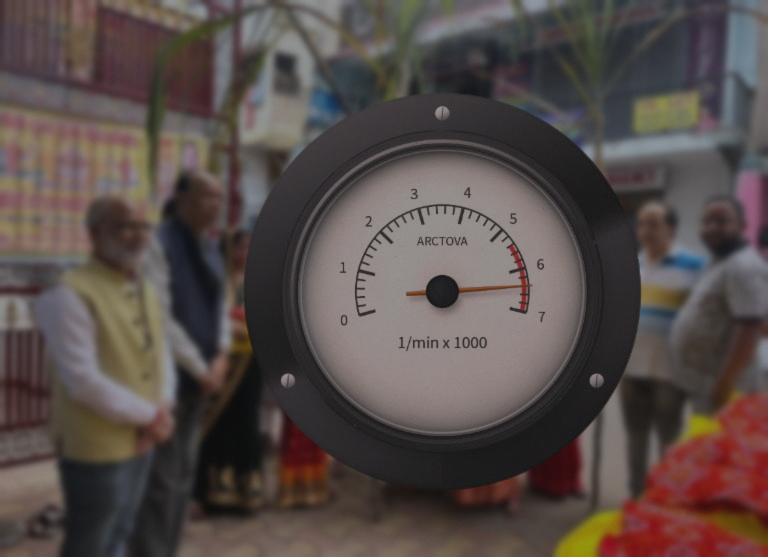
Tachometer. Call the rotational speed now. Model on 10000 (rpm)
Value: 6400 (rpm)
